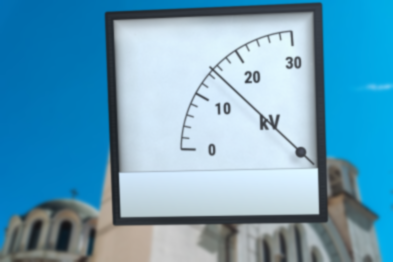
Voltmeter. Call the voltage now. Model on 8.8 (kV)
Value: 15 (kV)
